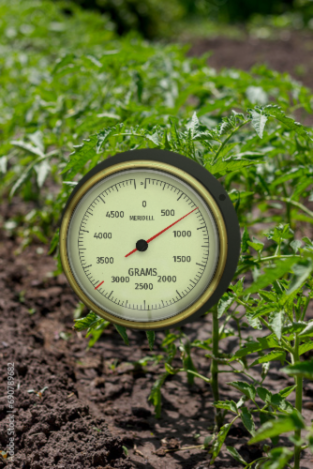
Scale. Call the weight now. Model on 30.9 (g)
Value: 750 (g)
